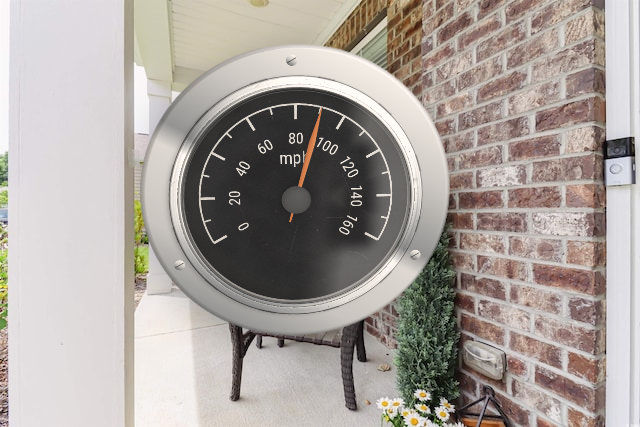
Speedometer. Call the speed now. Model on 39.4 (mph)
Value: 90 (mph)
